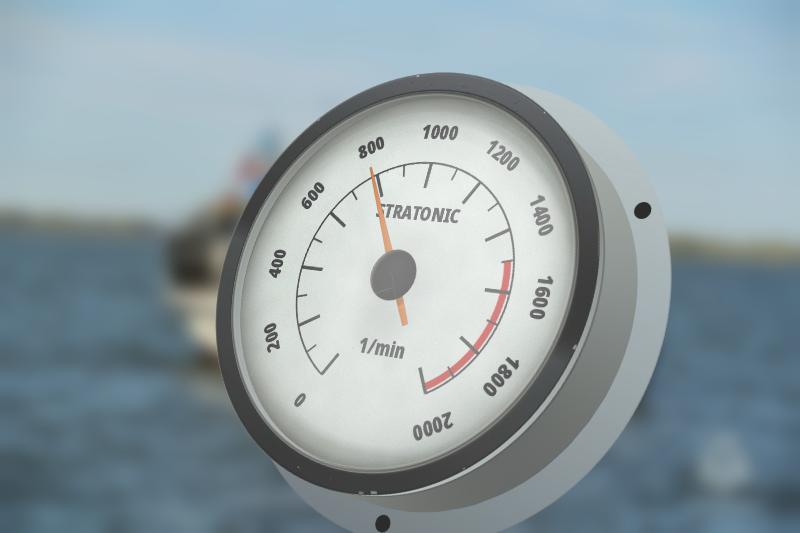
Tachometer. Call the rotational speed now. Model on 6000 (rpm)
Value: 800 (rpm)
